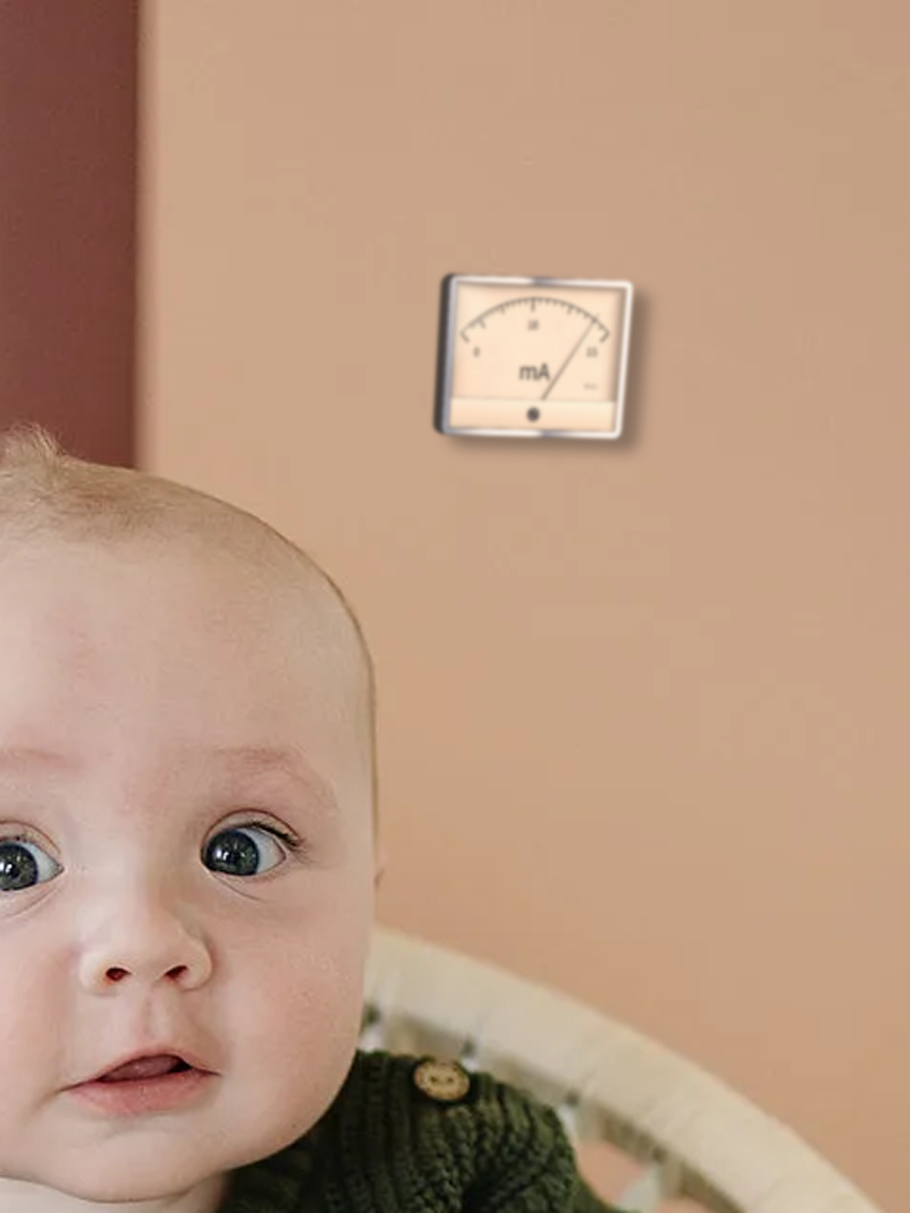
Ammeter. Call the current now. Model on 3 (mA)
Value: 14 (mA)
